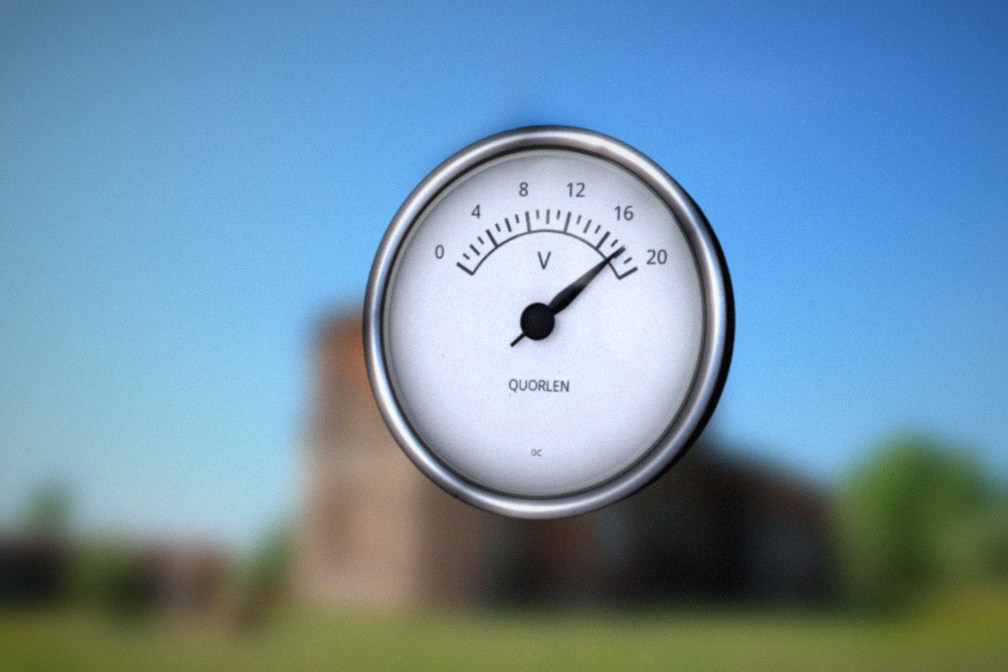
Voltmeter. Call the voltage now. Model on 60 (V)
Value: 18 (V)
